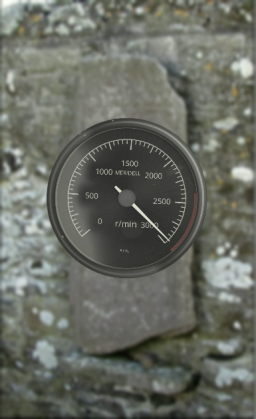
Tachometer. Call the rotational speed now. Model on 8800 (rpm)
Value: 2950 (rpm)
